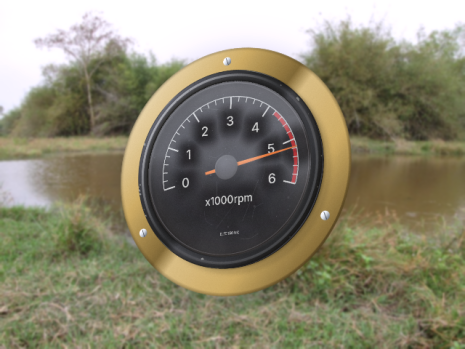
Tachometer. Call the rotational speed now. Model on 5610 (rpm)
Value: 5200 (rpm)
